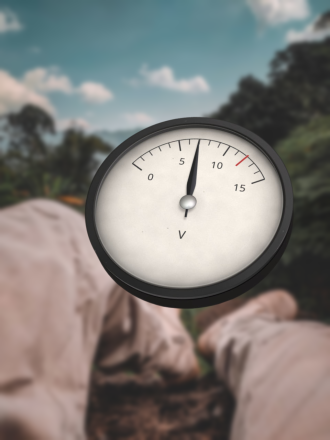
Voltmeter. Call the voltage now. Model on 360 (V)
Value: 7 (V)
